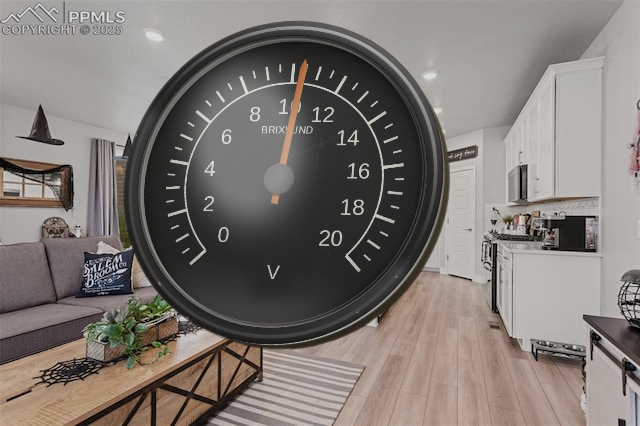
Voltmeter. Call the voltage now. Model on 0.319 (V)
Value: 10.5 (V)
